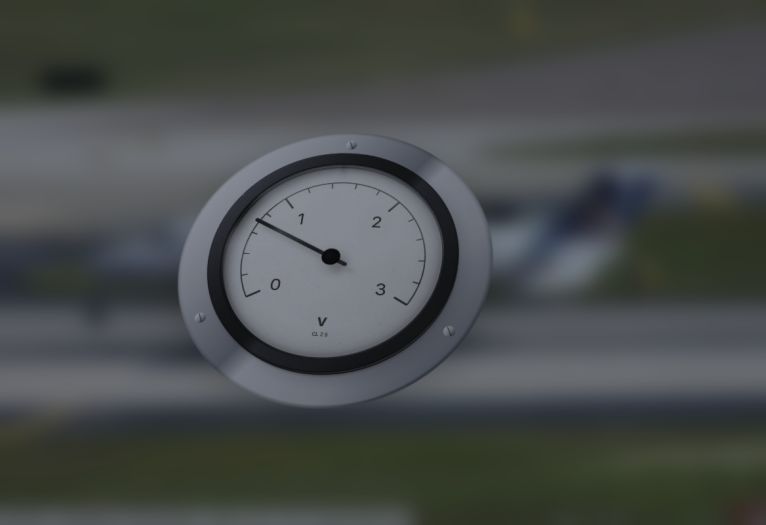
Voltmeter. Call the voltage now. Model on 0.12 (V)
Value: 0.7 (V)
